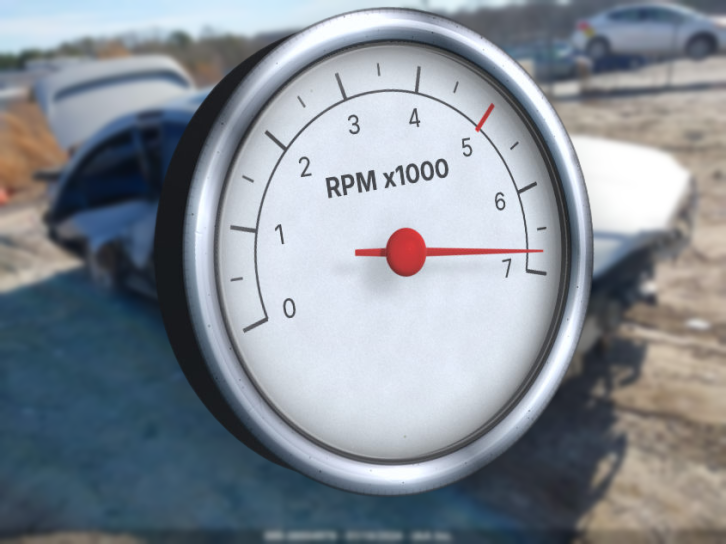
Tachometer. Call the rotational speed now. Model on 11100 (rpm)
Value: 6750 (rpm)
